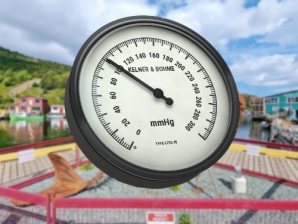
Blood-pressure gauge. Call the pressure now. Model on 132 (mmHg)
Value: 100 (mmHg)
